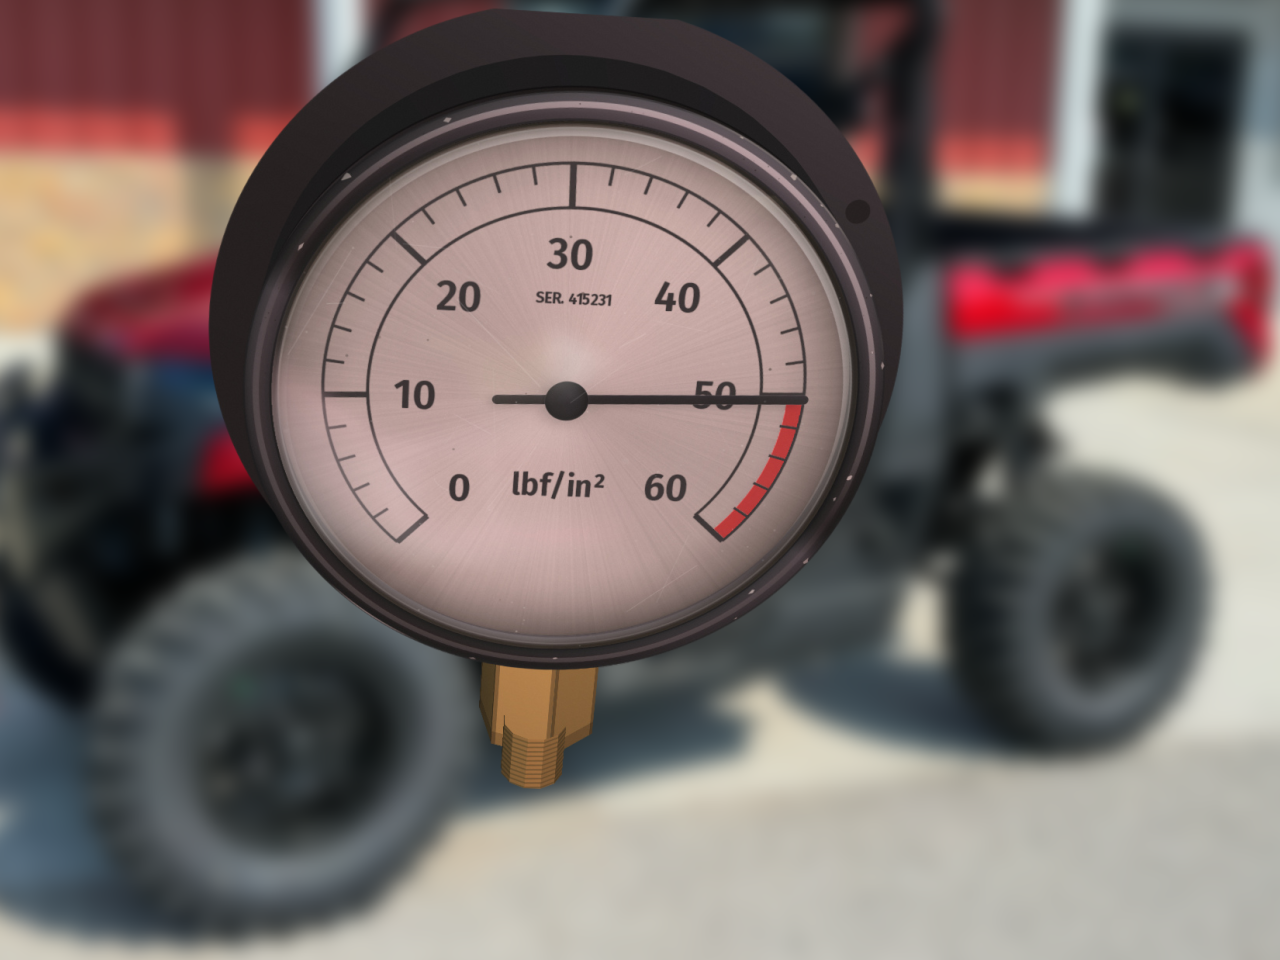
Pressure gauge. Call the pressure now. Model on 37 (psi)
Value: 50 (psi)
